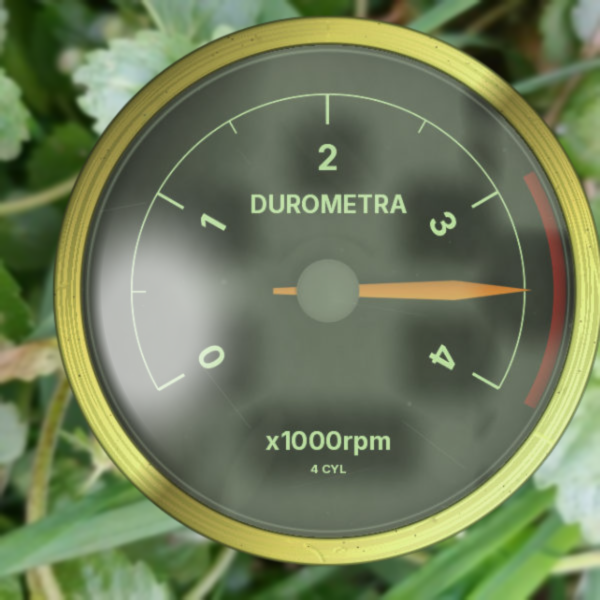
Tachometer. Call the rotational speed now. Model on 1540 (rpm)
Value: 3500 (rpm)
